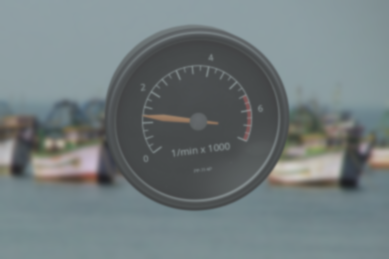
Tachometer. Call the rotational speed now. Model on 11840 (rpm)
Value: 1250 (rpm)
